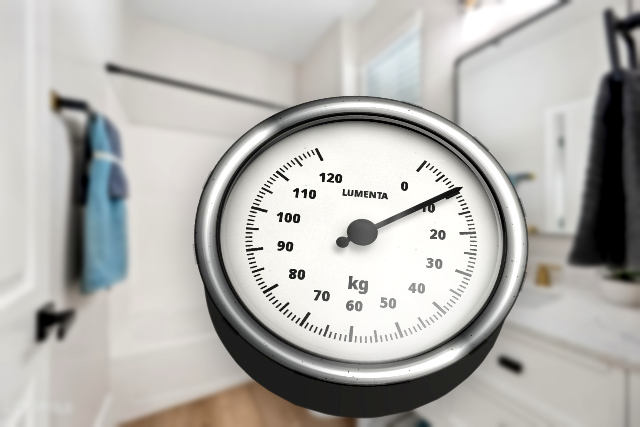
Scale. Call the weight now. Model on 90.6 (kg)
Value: 10 (kg)
